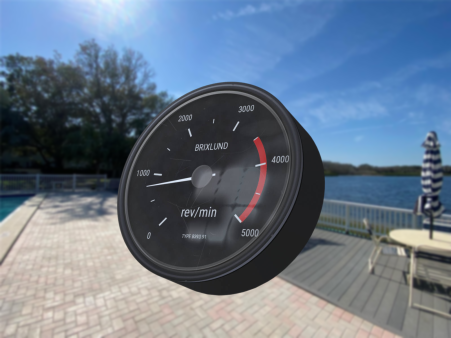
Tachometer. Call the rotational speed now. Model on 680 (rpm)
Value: 750 (rpm)
